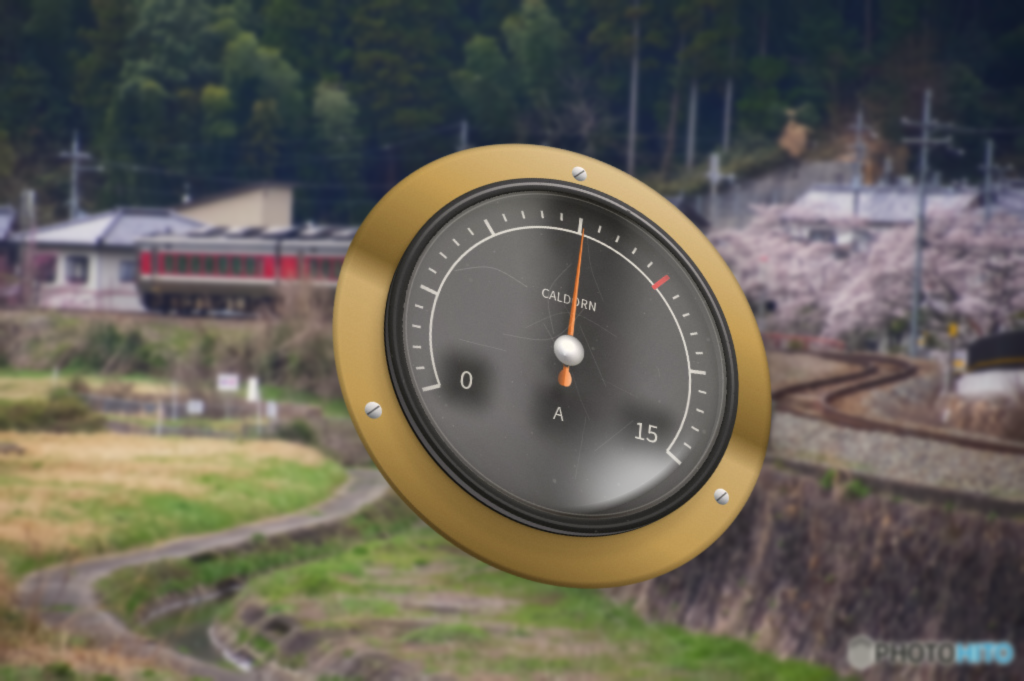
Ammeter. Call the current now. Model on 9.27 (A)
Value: 7.5 (A)
